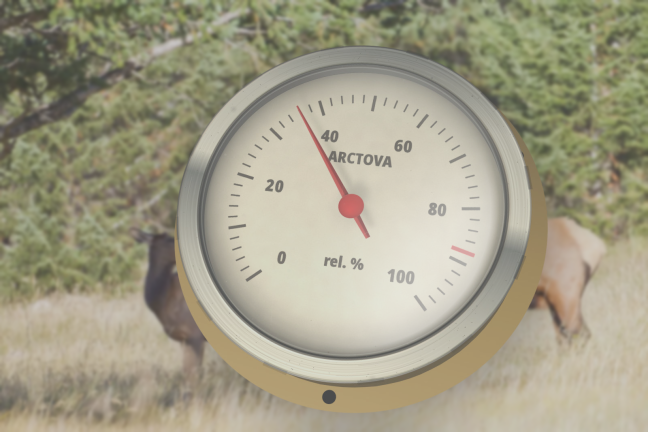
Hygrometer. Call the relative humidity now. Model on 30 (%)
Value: 36 (%)
